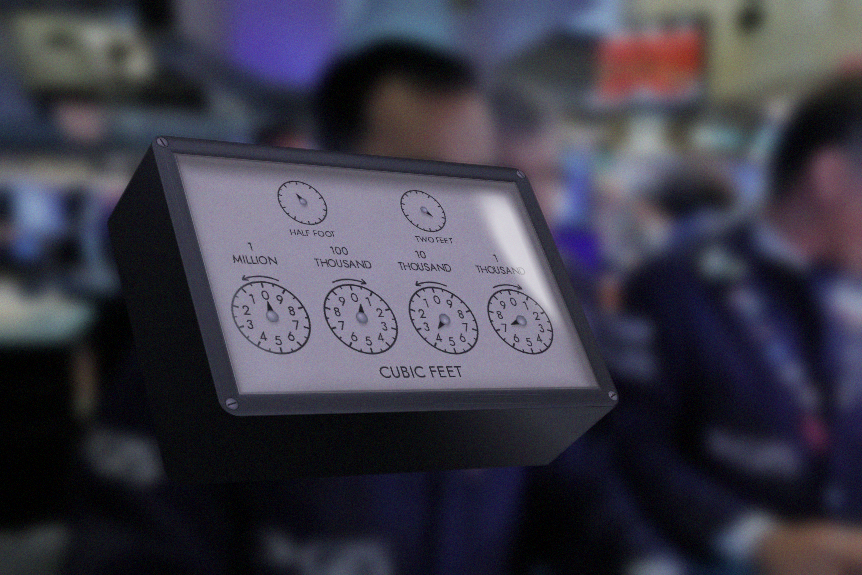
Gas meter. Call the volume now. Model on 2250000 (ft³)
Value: 3700 (ft³)
